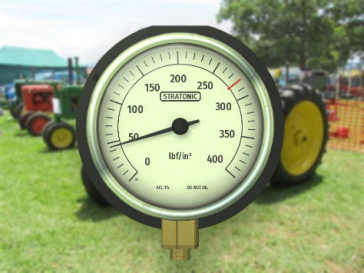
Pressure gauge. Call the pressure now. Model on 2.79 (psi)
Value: 45 (psi)
